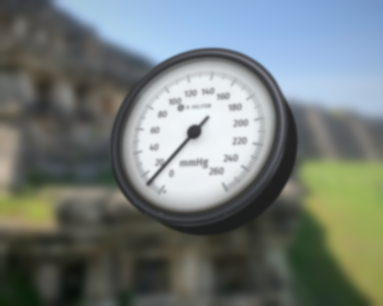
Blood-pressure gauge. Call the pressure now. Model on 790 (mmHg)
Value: 10 (mmHg)
